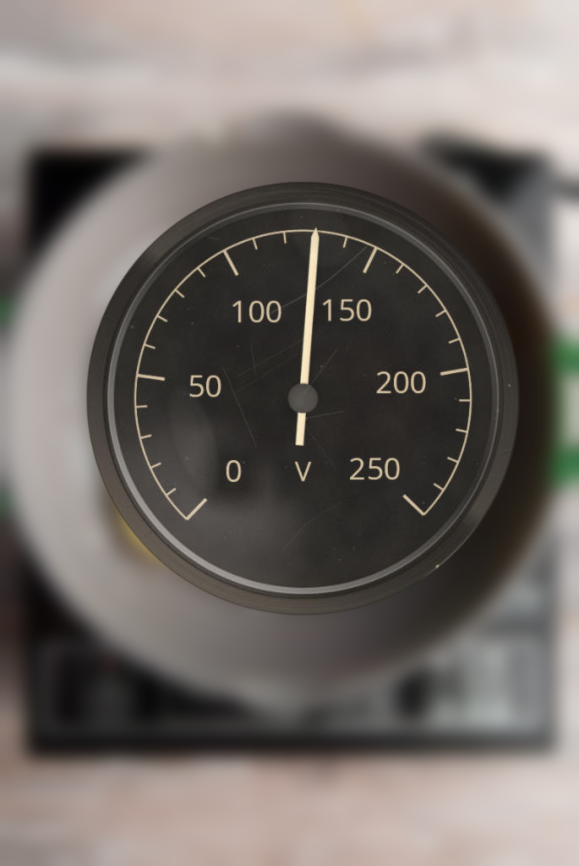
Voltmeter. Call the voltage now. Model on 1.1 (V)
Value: 130 (V)
